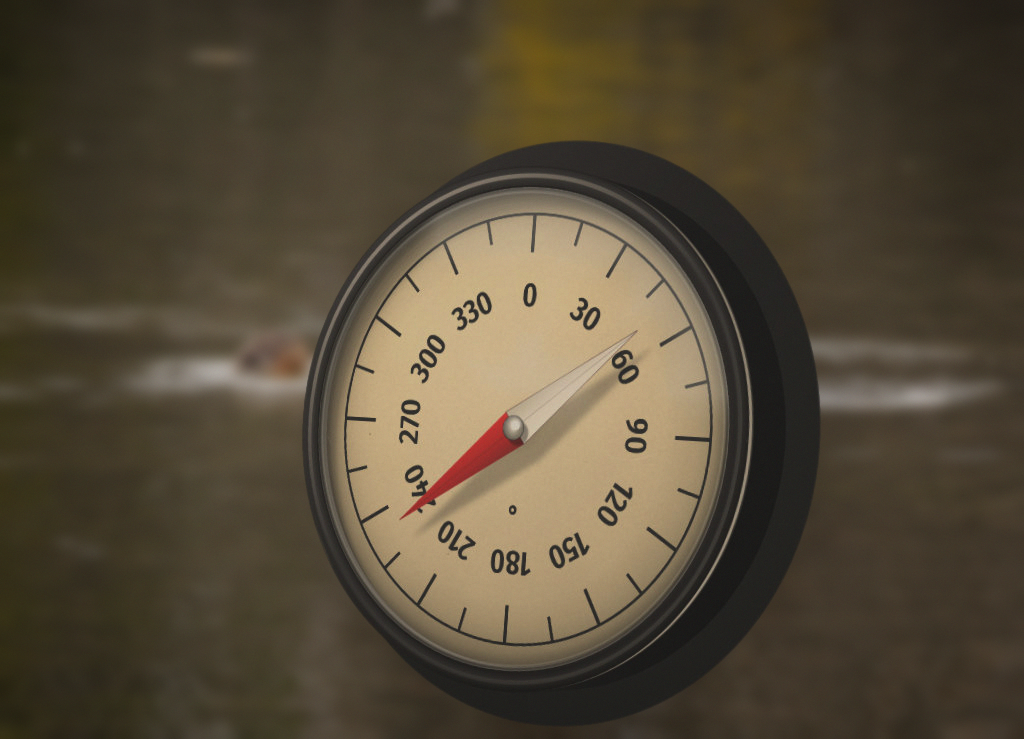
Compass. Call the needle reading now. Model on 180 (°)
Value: 232.5 (°)
